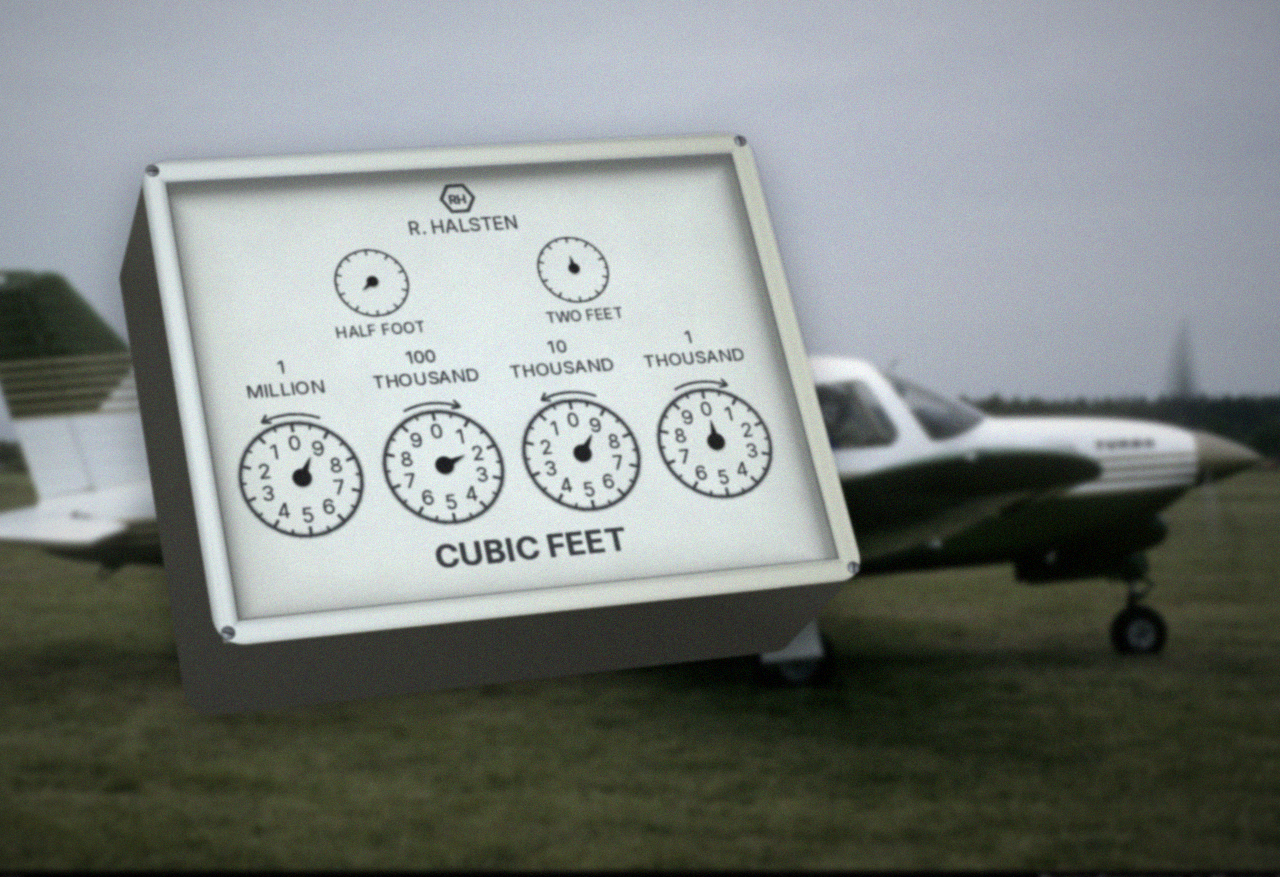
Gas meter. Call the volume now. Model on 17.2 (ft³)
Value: 919000 (ft³)
